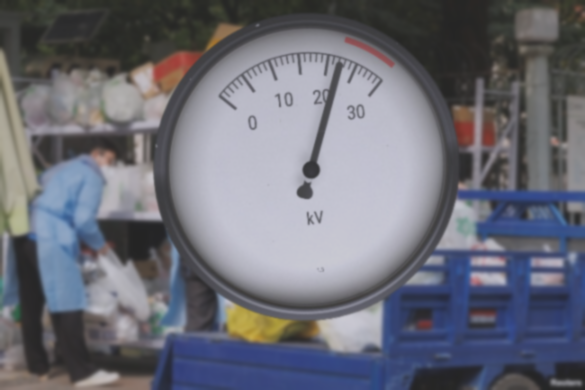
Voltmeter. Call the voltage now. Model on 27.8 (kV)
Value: 22 (kV)
